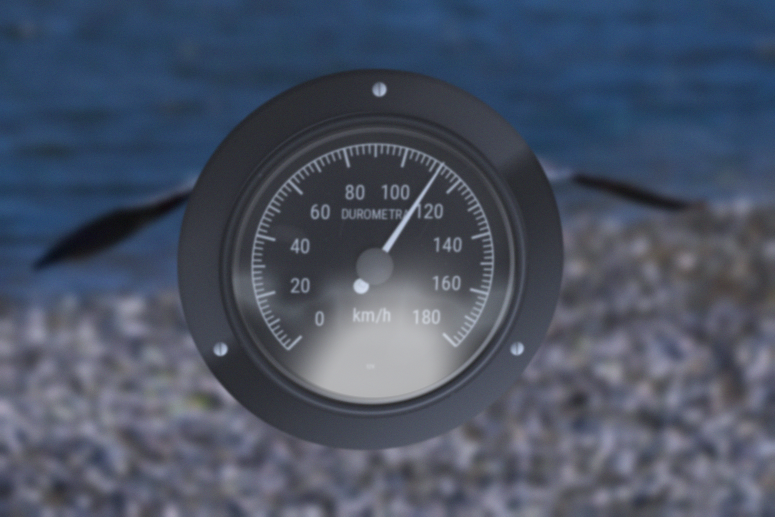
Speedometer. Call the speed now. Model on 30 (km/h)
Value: 112 (km/h)
